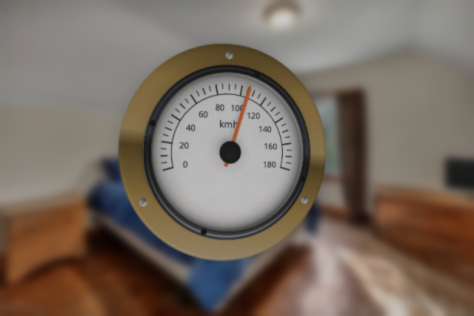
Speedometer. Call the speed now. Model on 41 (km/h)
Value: 105 (km/h)
